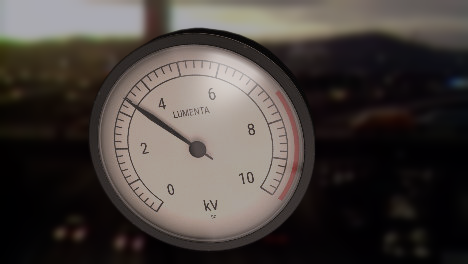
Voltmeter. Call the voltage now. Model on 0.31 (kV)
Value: 3.4 (kV)
